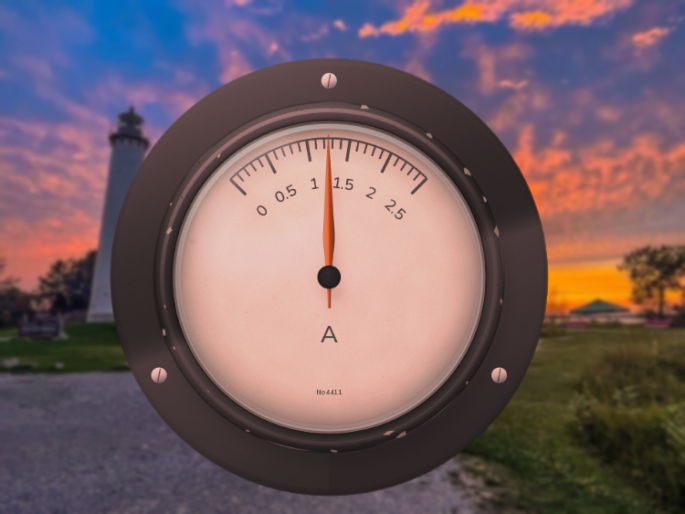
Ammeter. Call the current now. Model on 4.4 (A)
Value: 1.25 (A)
